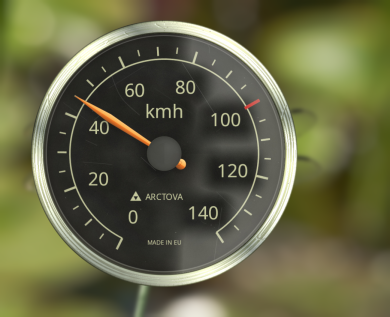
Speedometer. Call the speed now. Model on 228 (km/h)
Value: 45 (km/h)
